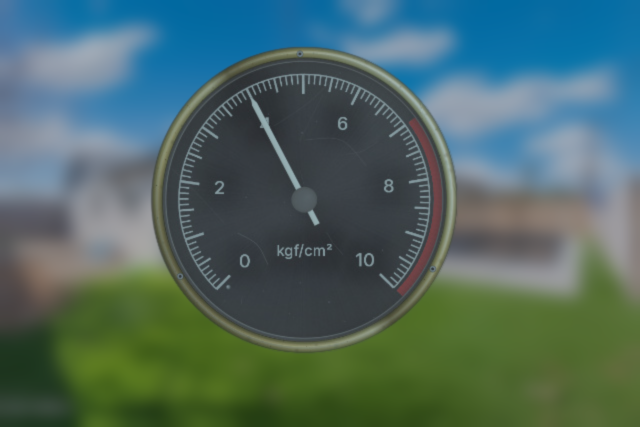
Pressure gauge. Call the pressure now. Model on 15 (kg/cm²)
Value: 4 (kg/cm²)
